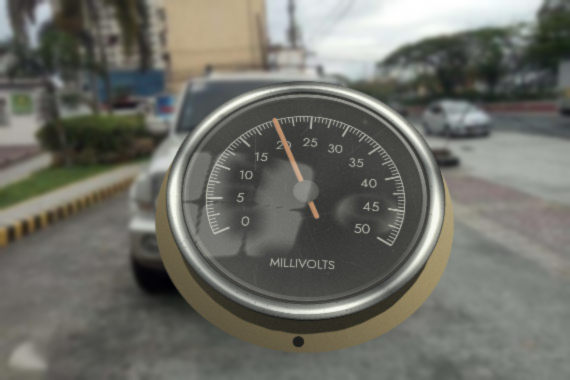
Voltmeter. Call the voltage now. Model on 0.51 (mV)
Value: 20 (mV)
